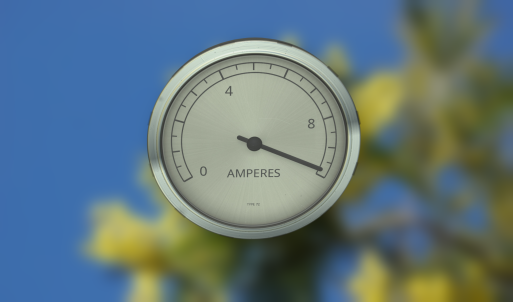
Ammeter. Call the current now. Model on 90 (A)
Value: 9.75 (A)
